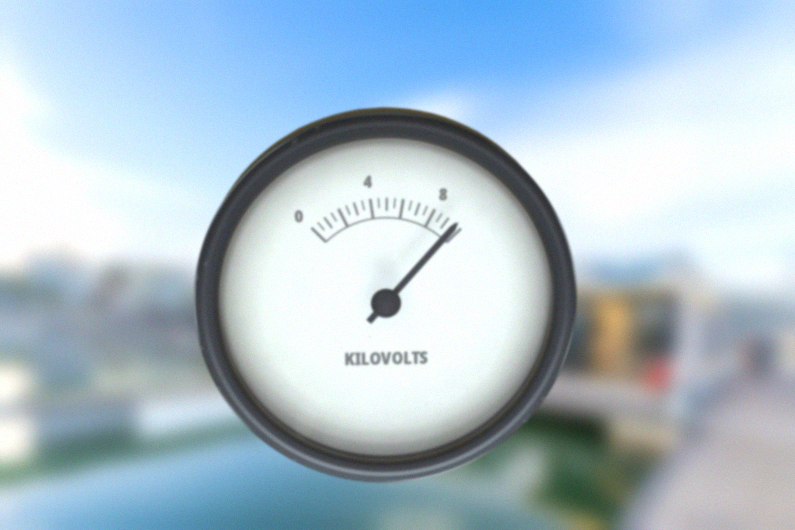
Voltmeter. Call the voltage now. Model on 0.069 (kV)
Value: 9.5 (kV)
